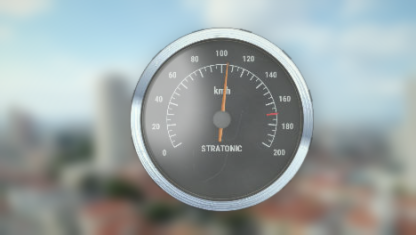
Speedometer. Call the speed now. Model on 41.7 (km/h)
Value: 105 (km/h)
